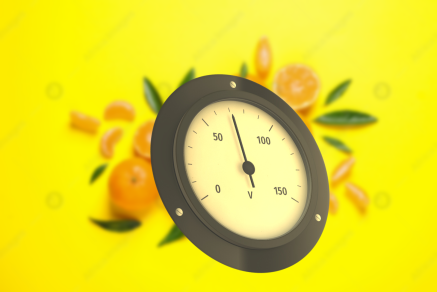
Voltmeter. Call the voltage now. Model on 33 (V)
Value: 70 (V)
